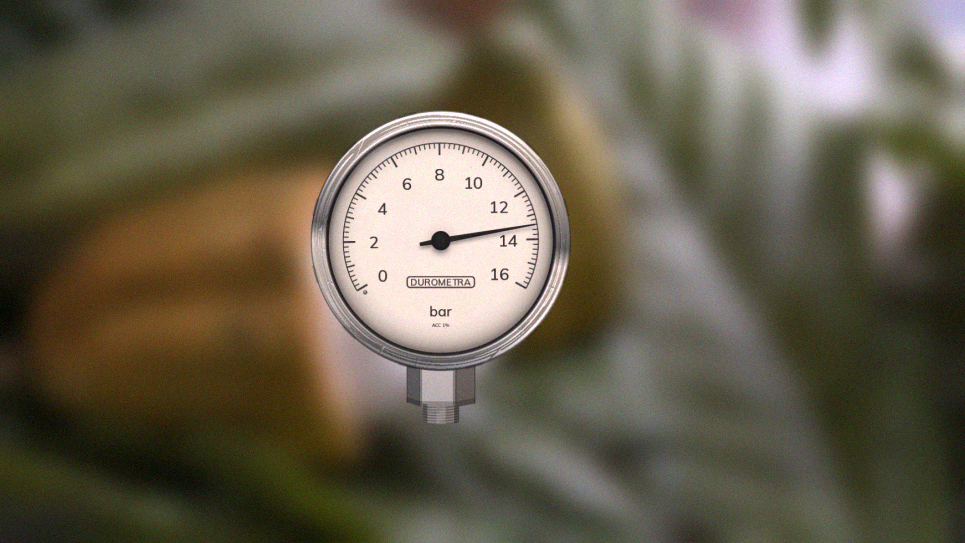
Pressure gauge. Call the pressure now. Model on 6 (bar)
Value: 13.4 (bar)
